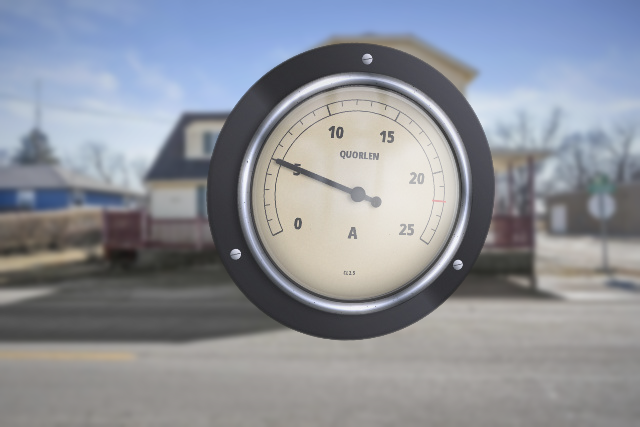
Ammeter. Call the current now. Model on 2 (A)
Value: 5 (A)
